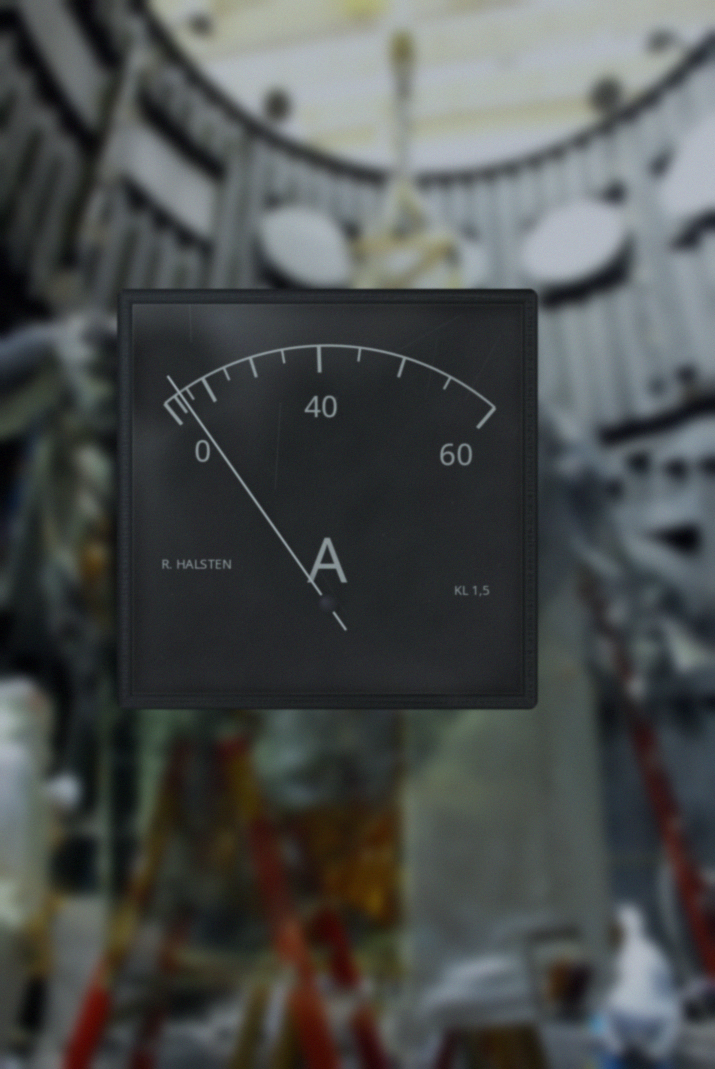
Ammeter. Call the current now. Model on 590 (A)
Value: 12.5 (A)
